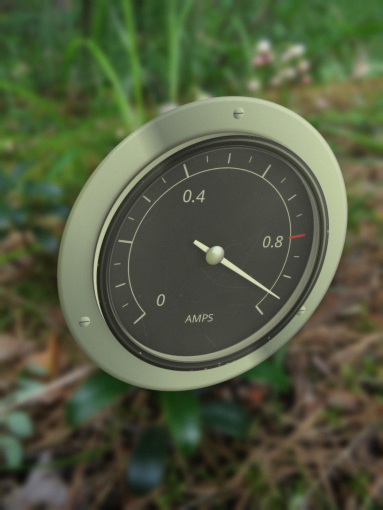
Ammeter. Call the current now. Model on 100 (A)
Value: 0.95 (A)
